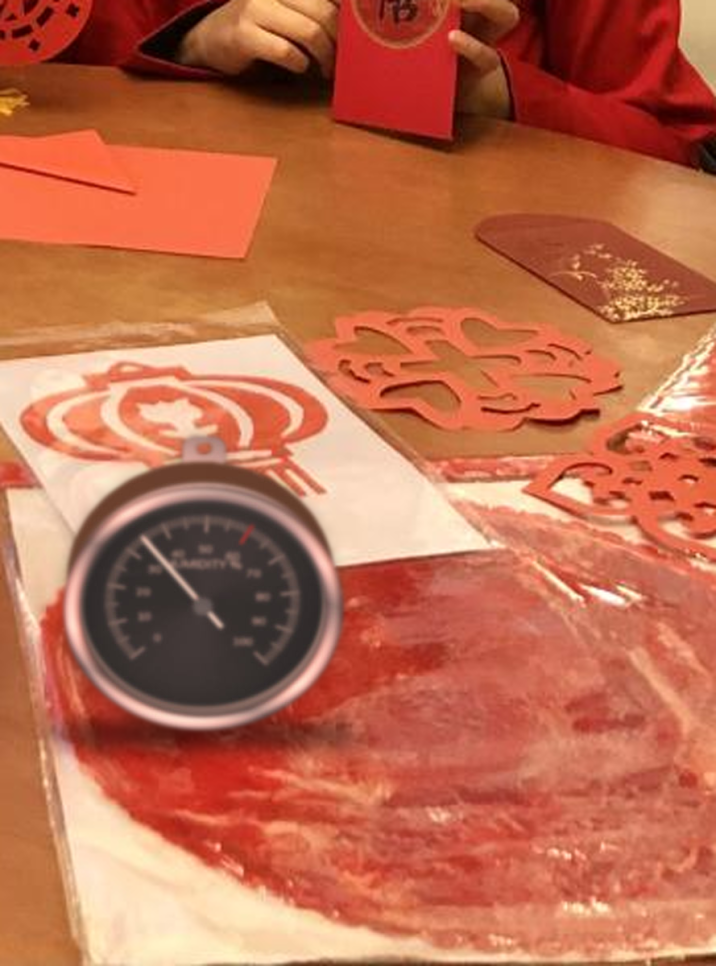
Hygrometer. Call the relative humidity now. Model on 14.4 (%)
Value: 35 (%)
